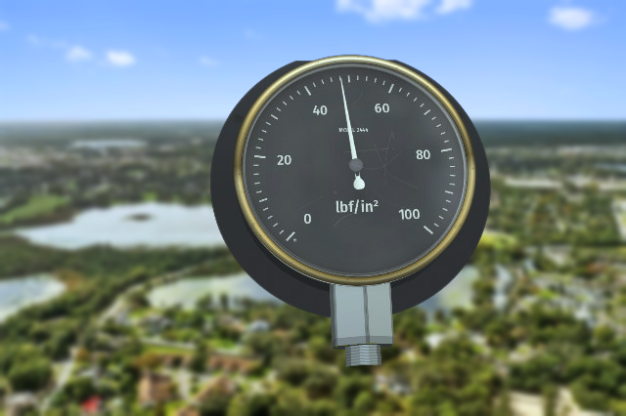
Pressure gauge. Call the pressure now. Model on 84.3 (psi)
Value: 48 (psi)
